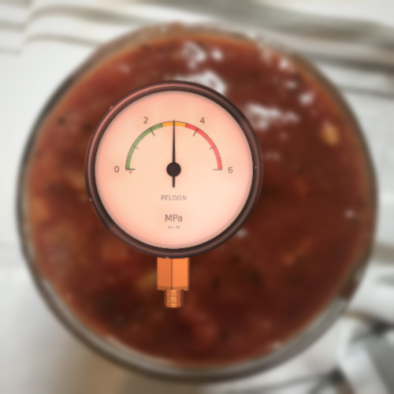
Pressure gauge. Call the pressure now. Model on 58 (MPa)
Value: 3 (MPa)
